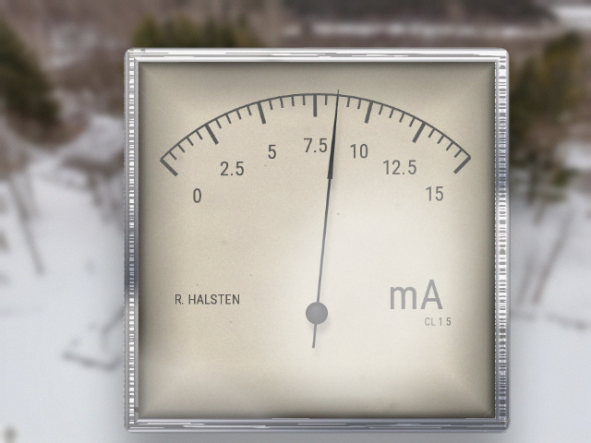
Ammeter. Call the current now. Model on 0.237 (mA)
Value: 8.5 (mA)
